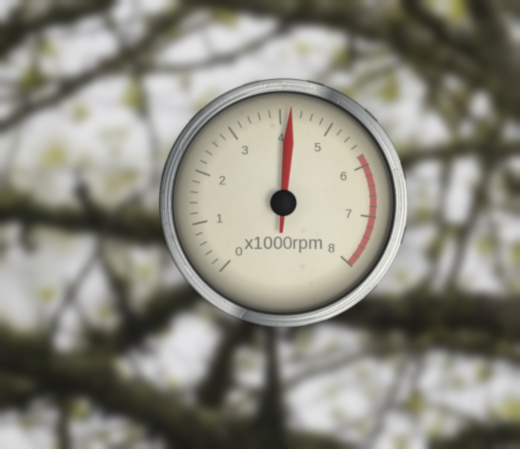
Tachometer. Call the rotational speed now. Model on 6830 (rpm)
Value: 4200 (rpm)
